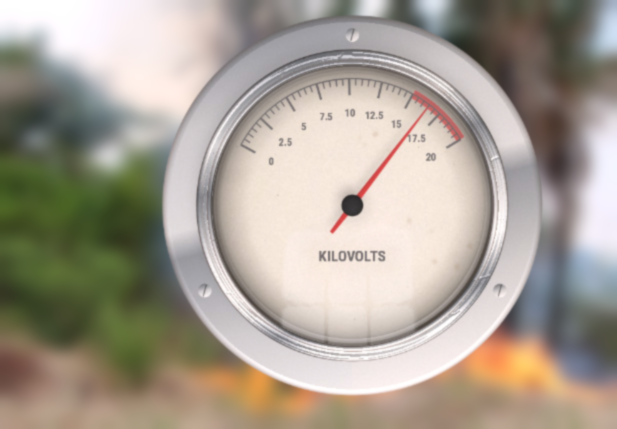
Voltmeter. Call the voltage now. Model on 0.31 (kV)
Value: 16.5 (kV)
